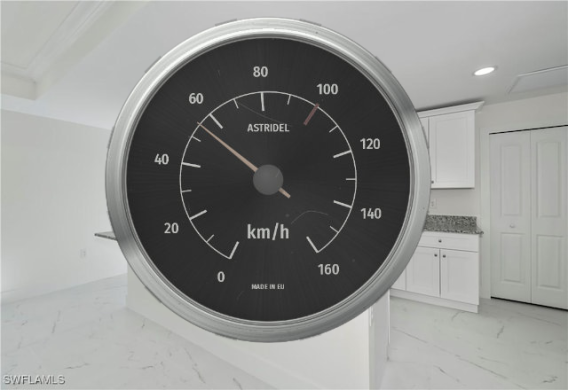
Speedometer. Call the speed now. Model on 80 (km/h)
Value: 55 (km/h)
